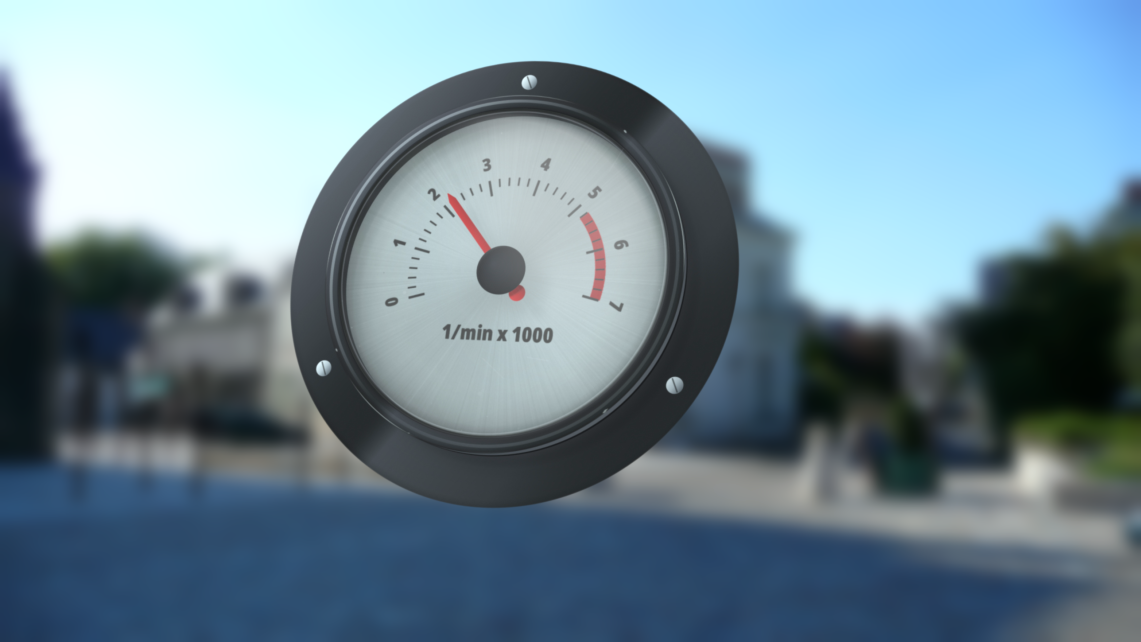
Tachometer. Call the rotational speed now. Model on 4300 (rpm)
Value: 2200 (rpm)
